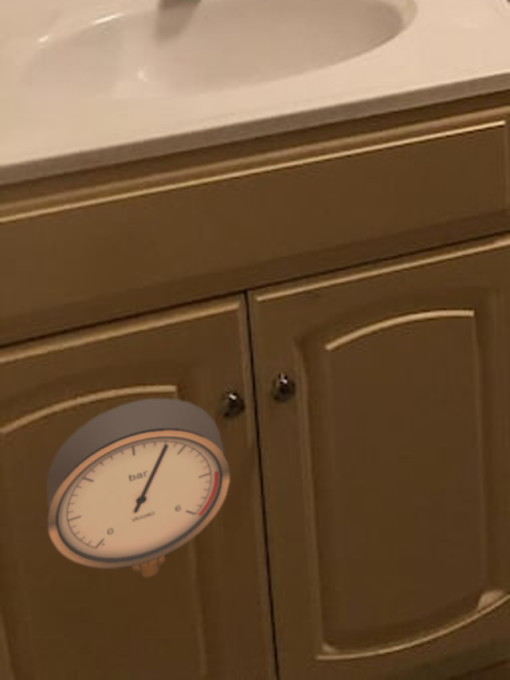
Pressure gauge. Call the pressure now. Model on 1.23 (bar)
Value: 3.6 (bar)
